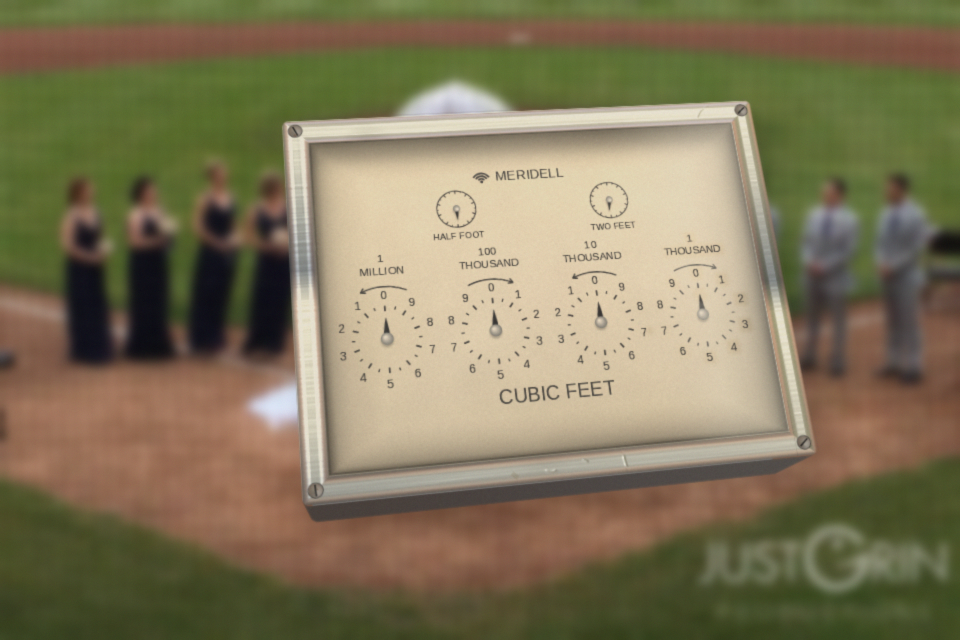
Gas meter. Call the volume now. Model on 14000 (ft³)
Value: 0 (ft³)
